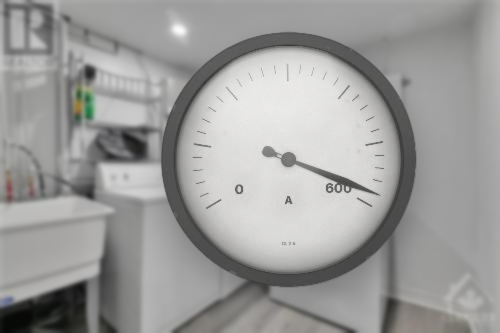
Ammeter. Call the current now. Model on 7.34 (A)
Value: 580 (A)
